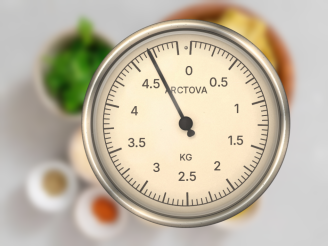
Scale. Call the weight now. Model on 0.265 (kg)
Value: 4.7 (kg)
